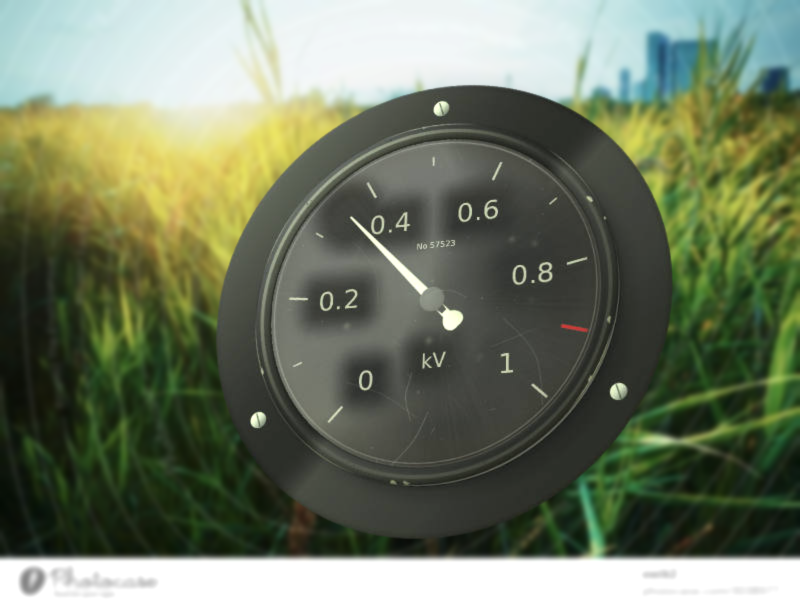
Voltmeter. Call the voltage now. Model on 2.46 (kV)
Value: 0.35 (kV)
